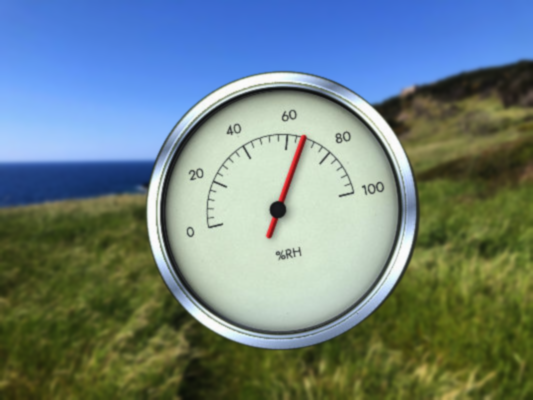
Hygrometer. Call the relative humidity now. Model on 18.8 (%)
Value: 68 (%)
